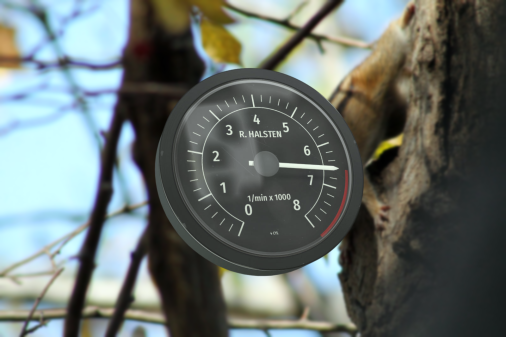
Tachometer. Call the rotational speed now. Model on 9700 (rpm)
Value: 6600 (rpm)
